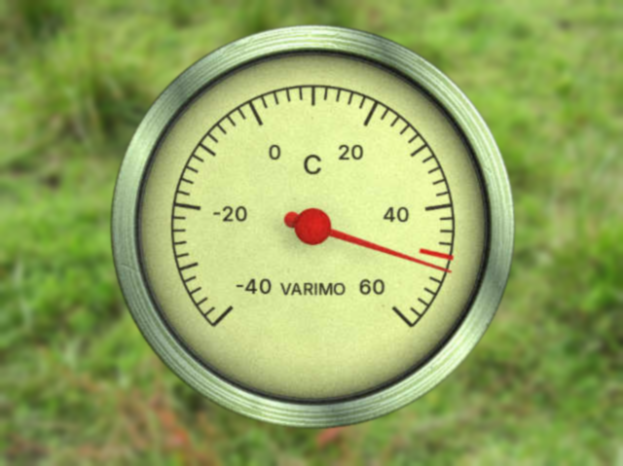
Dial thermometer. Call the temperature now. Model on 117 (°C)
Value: 50 (°C)
